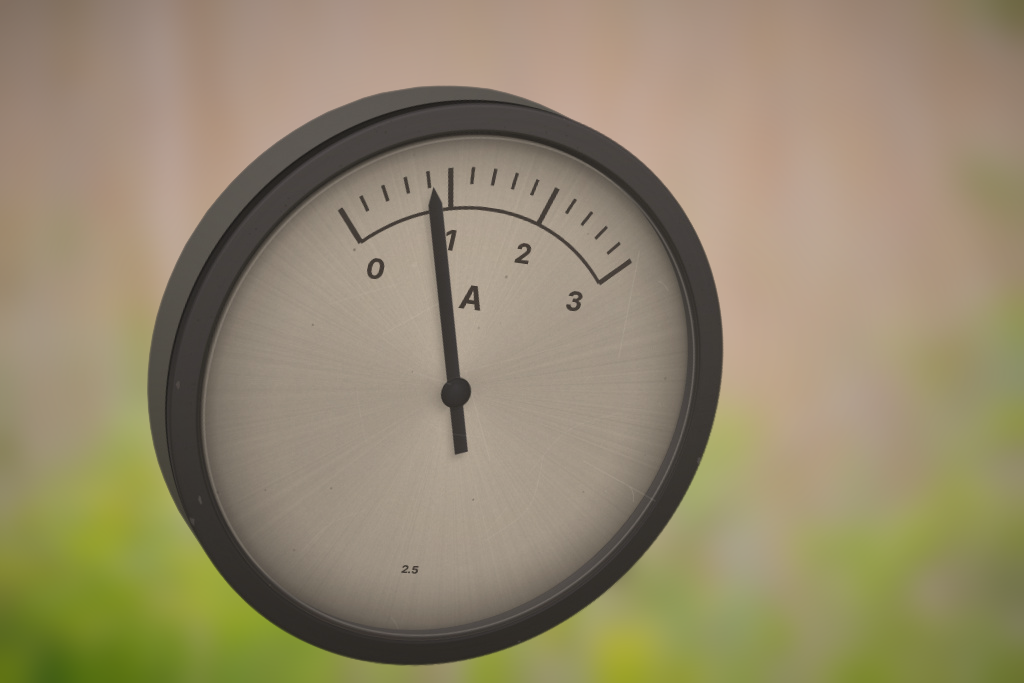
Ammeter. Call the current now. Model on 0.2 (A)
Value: 0.8 (A)
